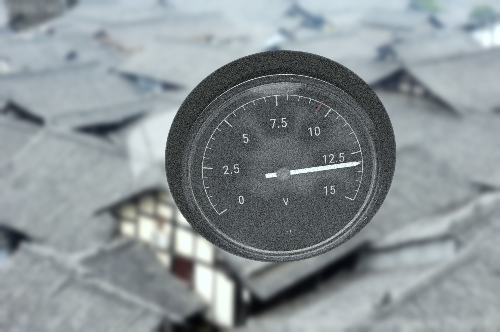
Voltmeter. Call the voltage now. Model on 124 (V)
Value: 13 (V)
